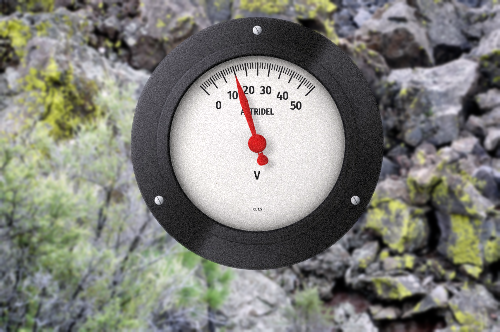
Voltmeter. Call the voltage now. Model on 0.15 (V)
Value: 15 (V)
